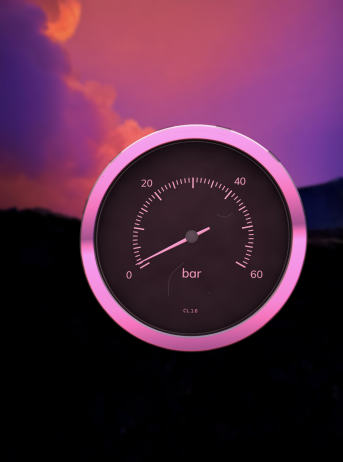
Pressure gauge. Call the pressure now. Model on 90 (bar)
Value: 1 (bar)
